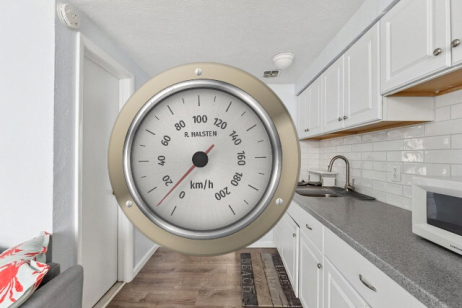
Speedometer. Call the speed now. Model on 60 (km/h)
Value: 10 (km/h)
